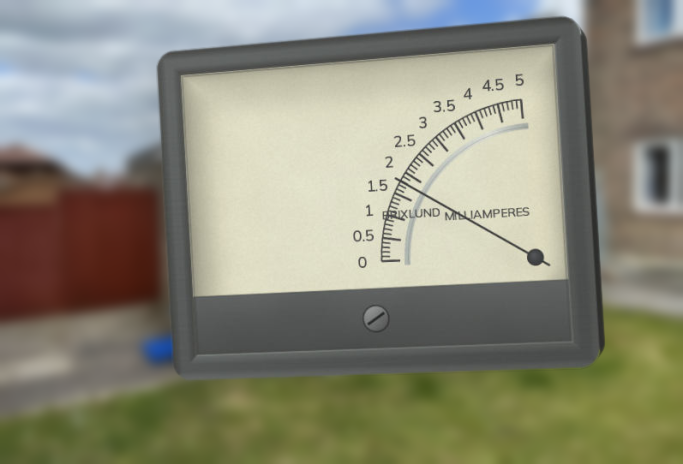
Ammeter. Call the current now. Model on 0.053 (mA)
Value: 1.8 (mA)
